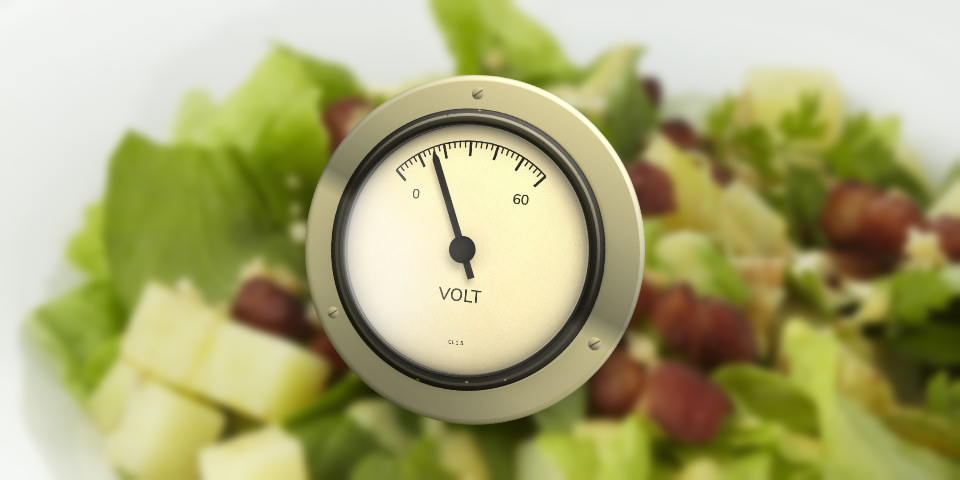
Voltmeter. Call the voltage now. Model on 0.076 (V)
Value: 16 (V)
